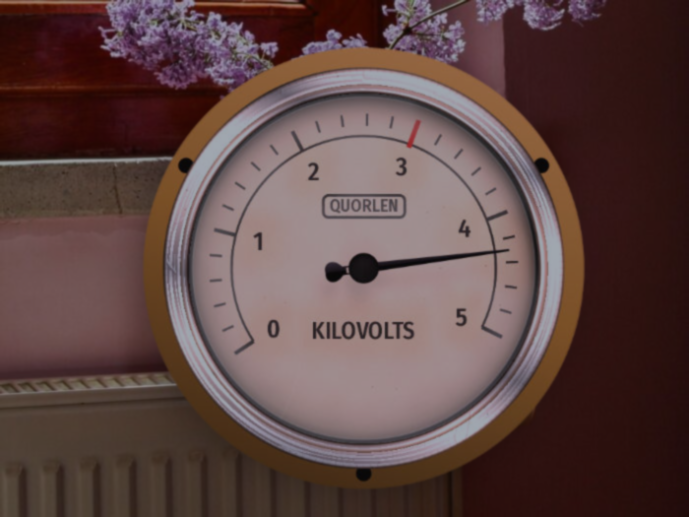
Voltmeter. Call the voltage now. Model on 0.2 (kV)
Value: 4.3 (kV)
